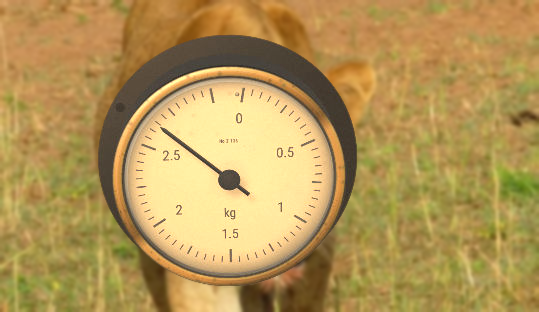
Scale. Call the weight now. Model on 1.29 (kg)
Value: 2.65 (kg)
